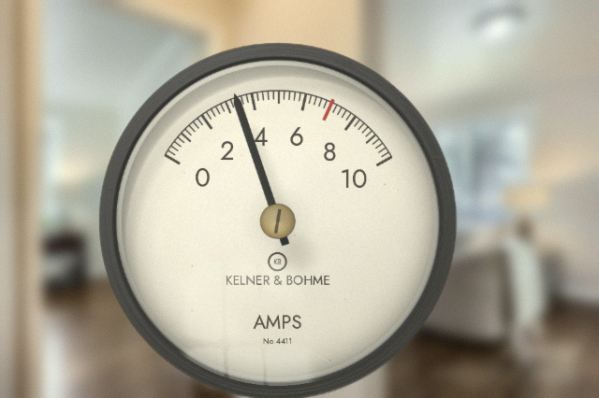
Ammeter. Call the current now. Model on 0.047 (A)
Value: 3.4 (A)
